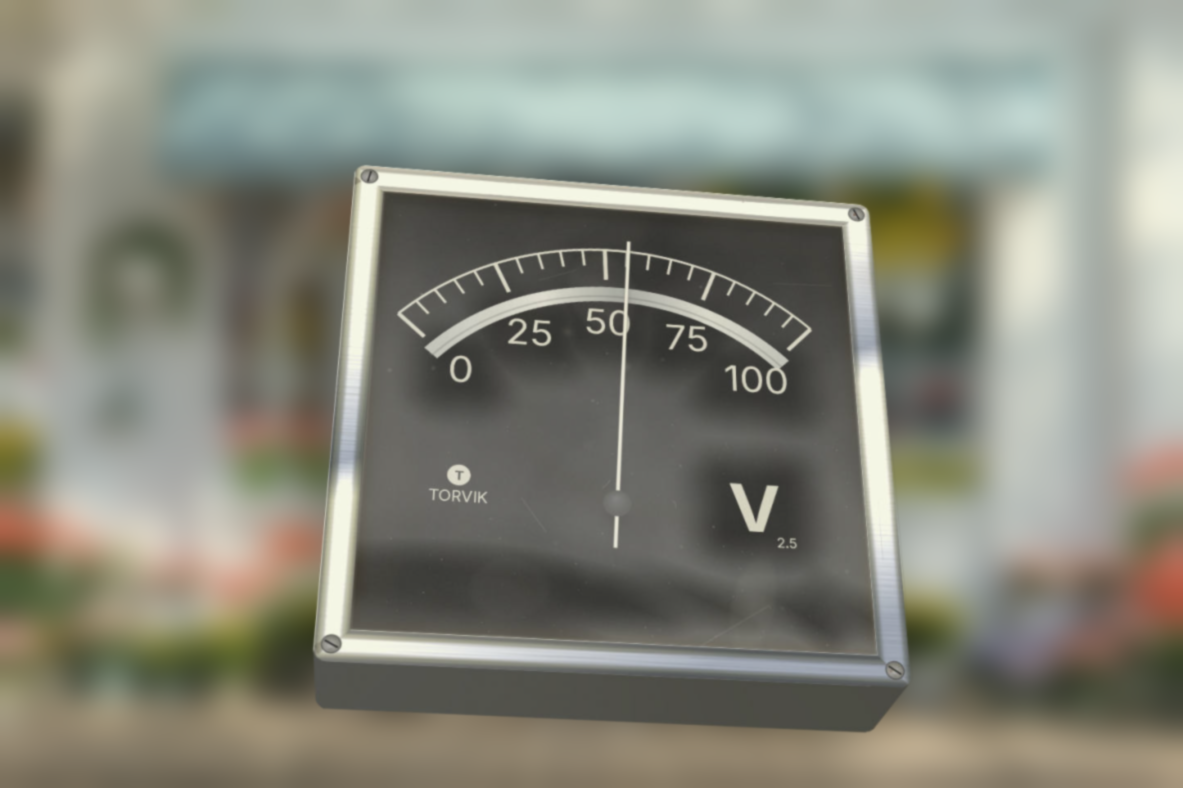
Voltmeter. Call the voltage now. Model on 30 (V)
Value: 55 (V)
